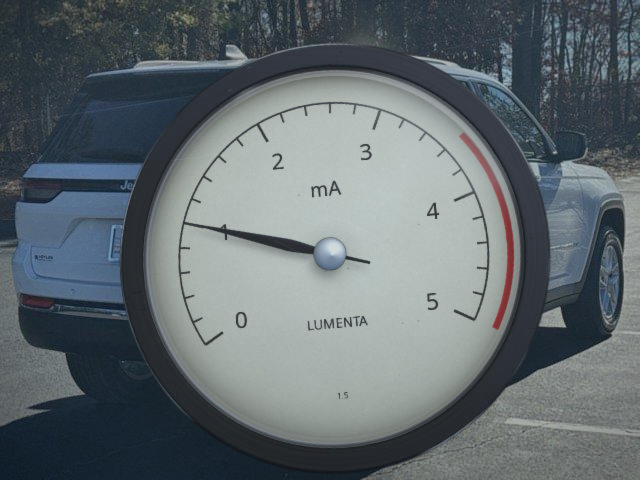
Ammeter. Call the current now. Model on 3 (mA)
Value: 1 (mA)
